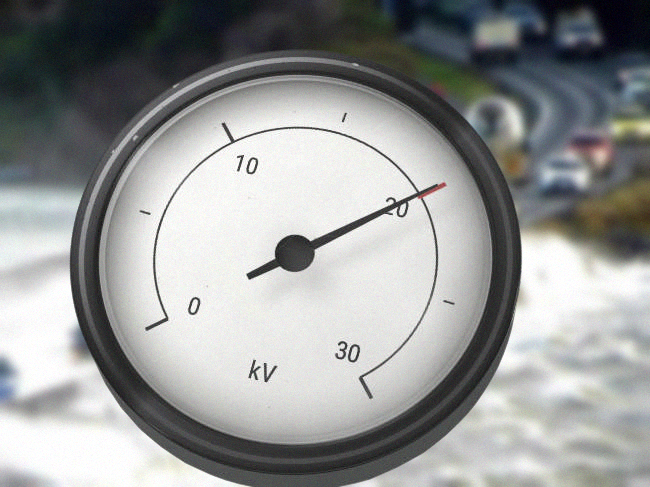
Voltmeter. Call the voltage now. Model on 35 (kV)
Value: 20 (kV)
